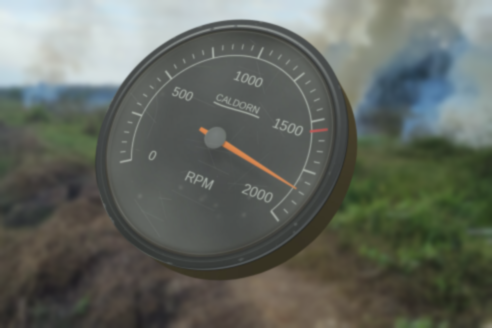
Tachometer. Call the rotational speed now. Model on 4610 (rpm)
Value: 1850 (rpm)
